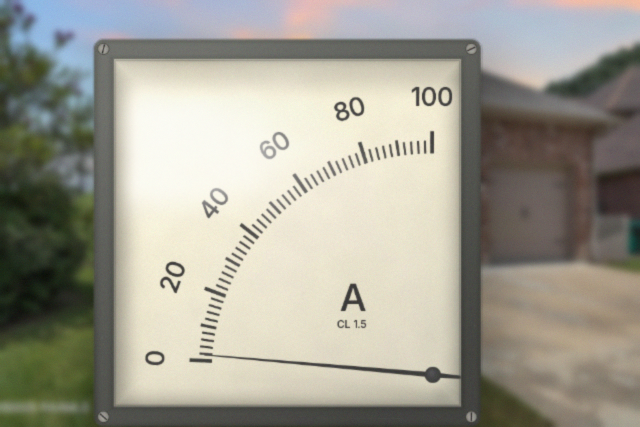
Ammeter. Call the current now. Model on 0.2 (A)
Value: 2 (A)
